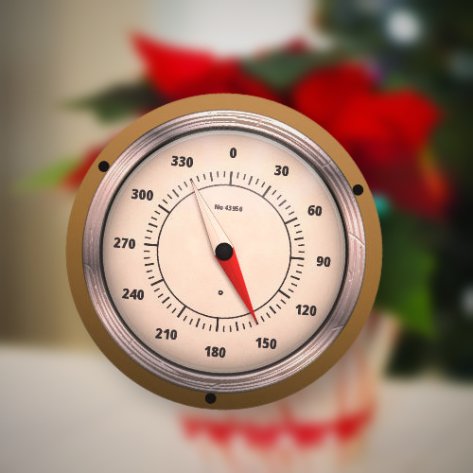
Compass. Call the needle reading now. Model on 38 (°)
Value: 150 (°)
